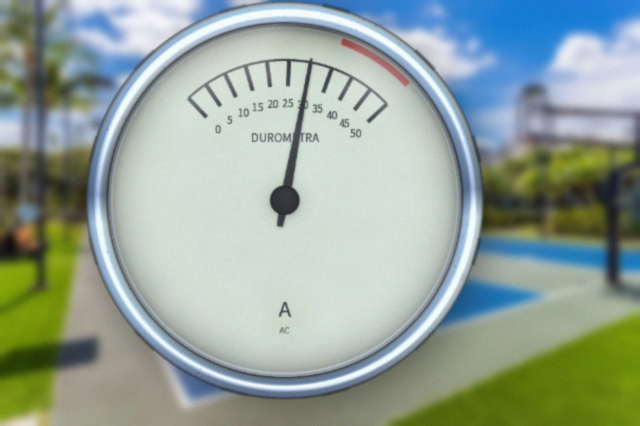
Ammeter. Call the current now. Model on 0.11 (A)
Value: 30 (A)
